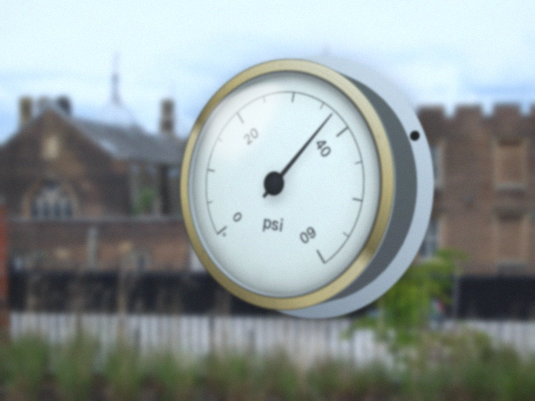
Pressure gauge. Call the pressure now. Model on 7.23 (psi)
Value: 37.5 (psi)
